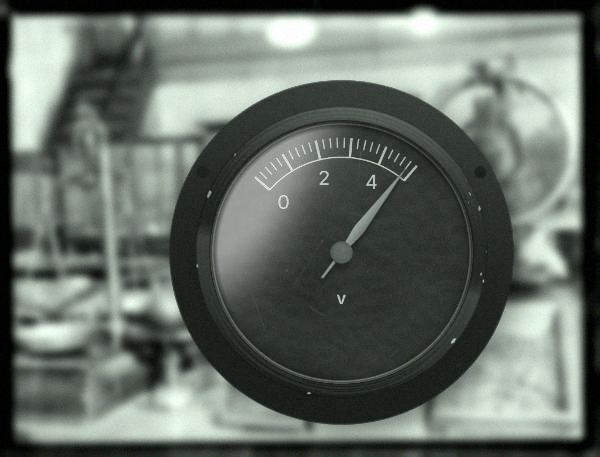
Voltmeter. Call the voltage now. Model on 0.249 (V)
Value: 4.8 (V)
